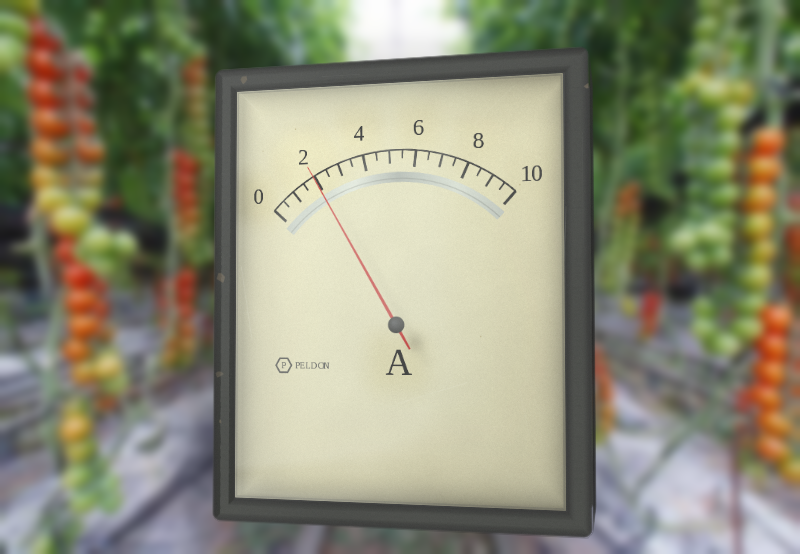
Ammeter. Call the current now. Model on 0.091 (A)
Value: 2 (A)
